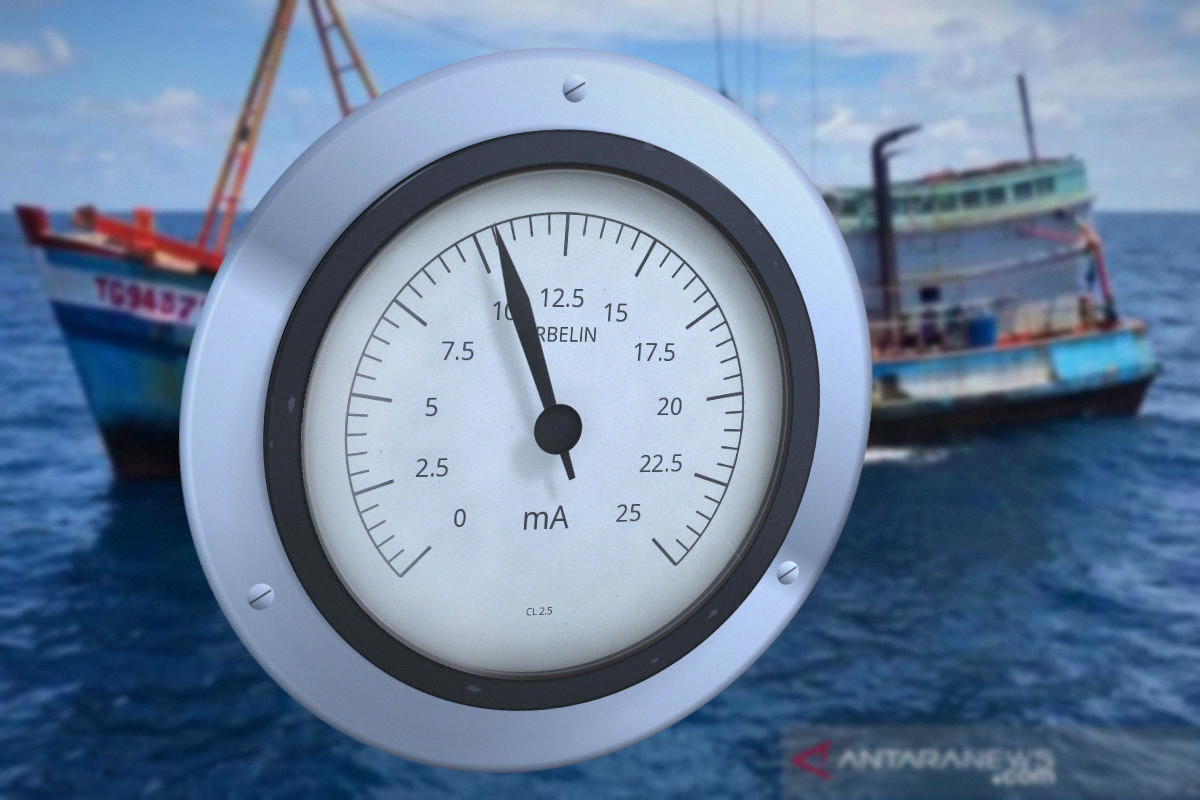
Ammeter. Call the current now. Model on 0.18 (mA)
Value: 10.5 (mA)
